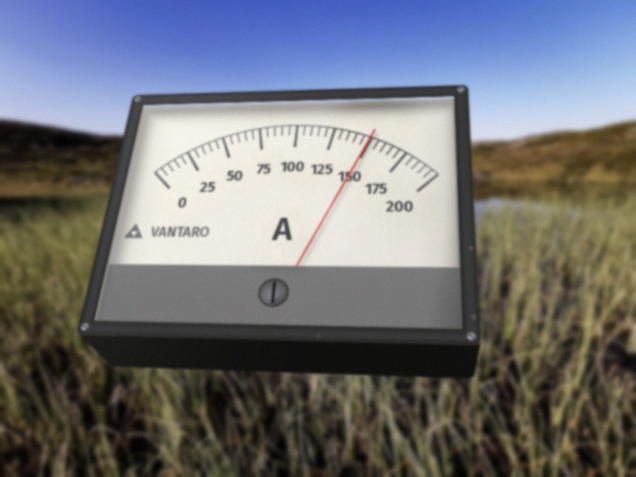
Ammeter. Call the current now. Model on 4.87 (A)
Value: 150 (A)
